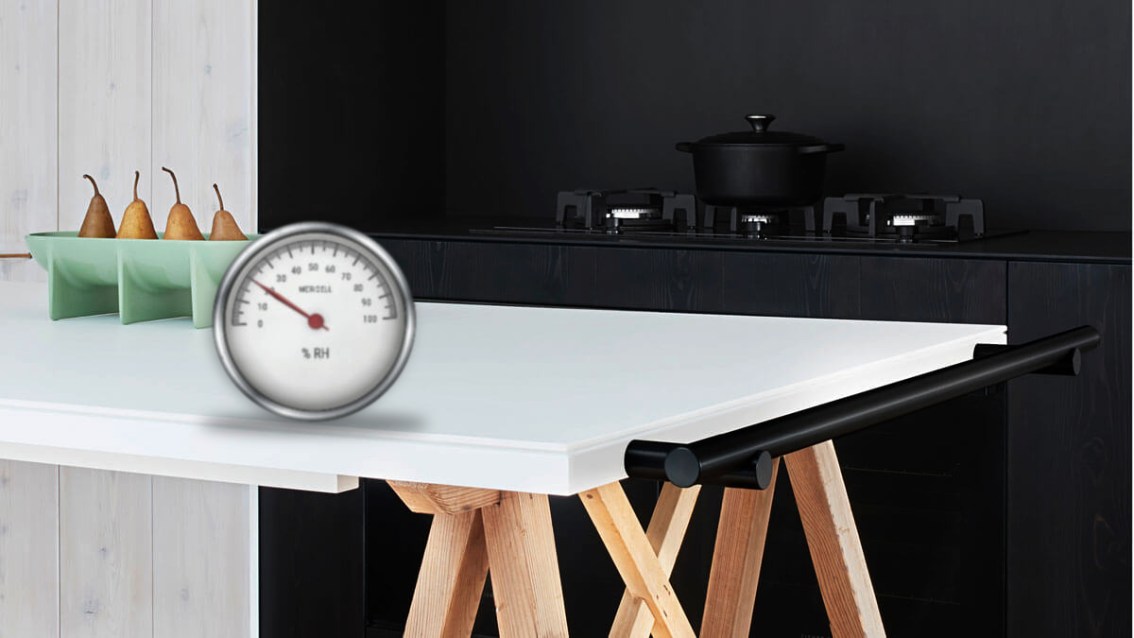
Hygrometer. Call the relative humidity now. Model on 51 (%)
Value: 20 (%)
